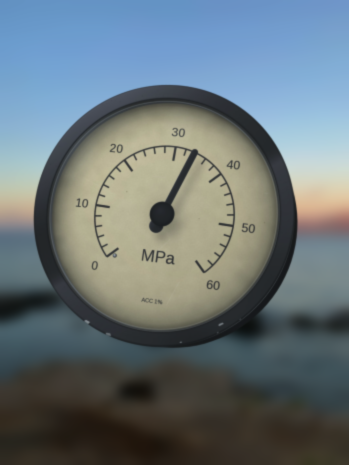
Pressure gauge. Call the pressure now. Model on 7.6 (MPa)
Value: 34 (MPa)
